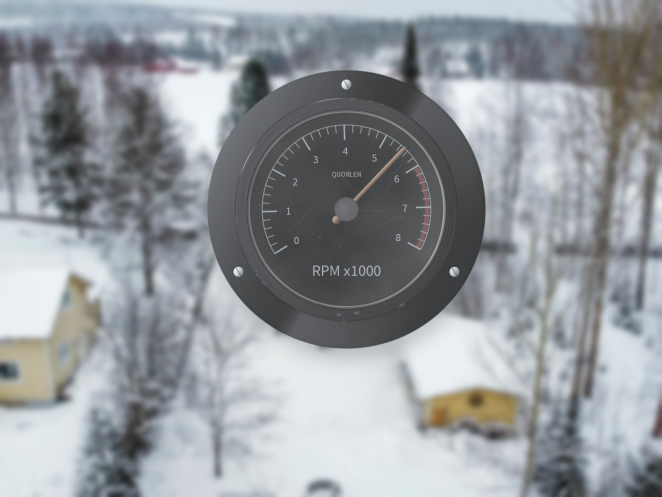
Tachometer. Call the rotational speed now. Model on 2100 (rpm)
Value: 5500 (rpm)
